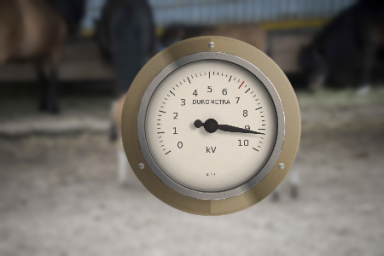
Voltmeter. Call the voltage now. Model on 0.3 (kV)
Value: 9.2 (kV)
